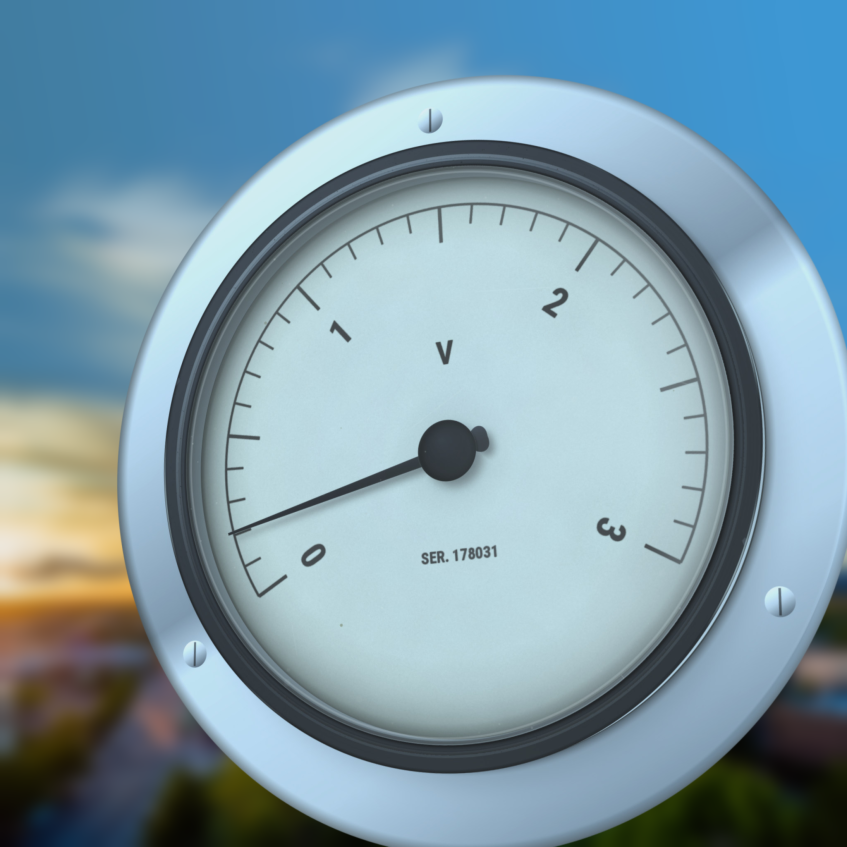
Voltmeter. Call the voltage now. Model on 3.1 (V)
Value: 0.2 (V)
